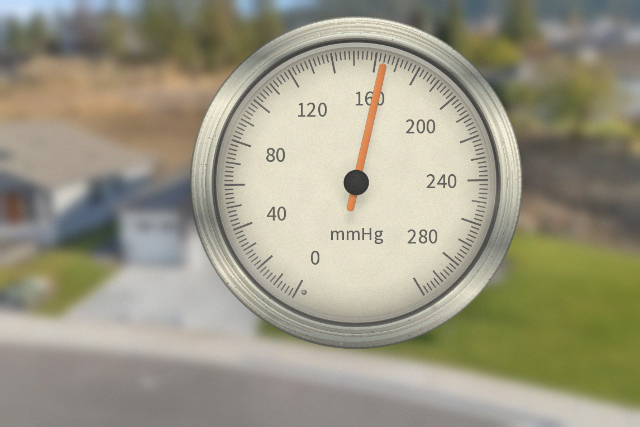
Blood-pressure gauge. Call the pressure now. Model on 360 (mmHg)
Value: 164 (mmHg)
